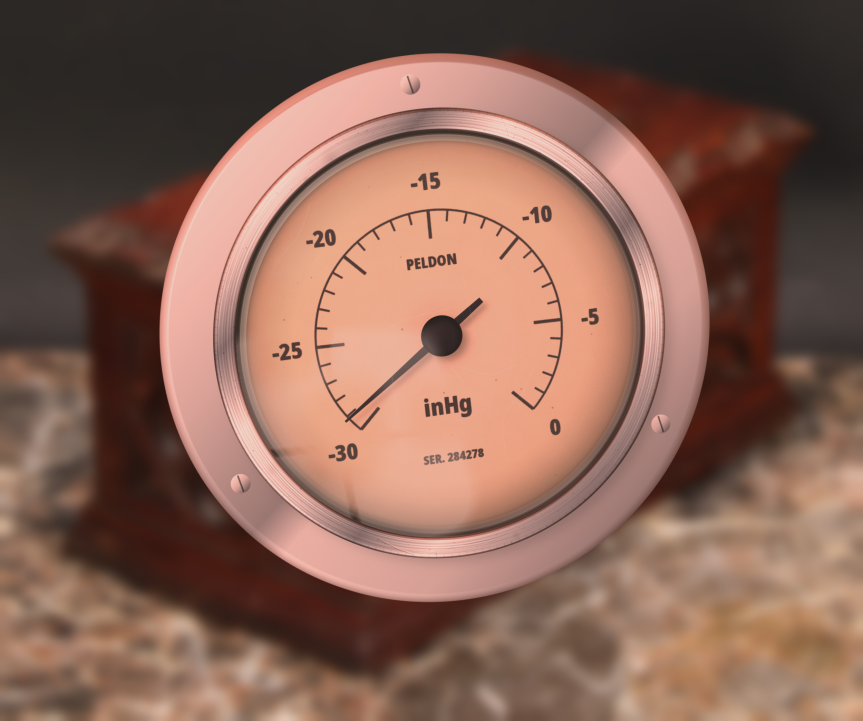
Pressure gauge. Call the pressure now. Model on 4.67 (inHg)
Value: -29 (inHg)
